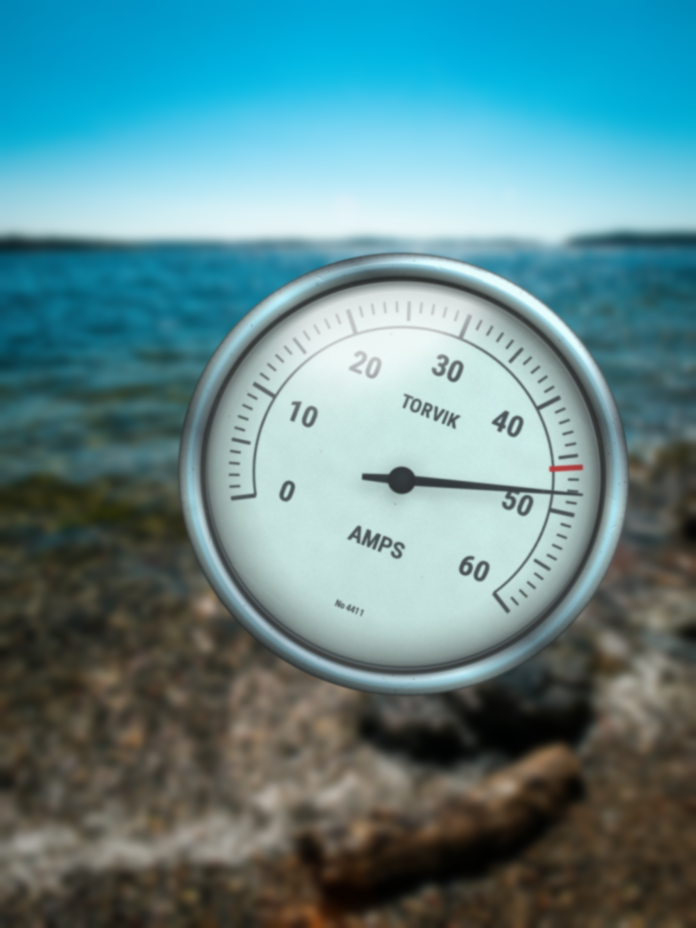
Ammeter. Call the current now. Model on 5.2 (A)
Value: 48 (A)
